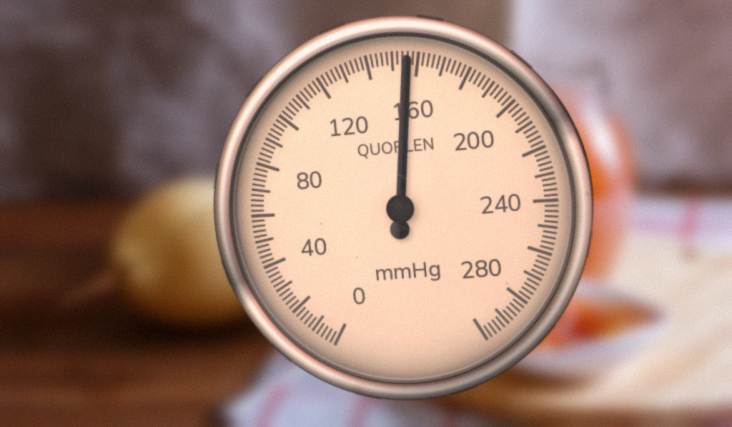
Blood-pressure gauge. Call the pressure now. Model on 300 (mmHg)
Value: 156 (mmHg)
